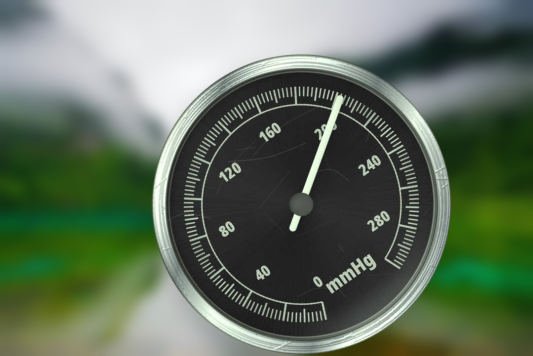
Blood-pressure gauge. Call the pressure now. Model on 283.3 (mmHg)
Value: 202 (mmHg)
